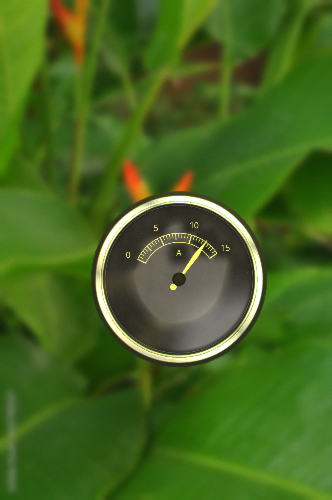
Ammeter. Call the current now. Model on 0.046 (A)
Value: 12.5 (A)
